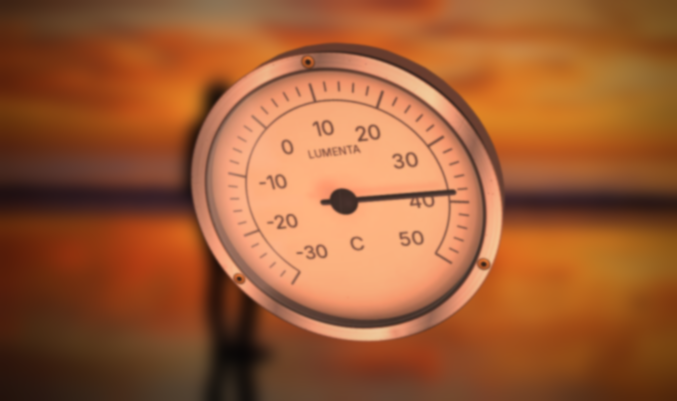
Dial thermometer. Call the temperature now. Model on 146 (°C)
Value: 38 (°C)
